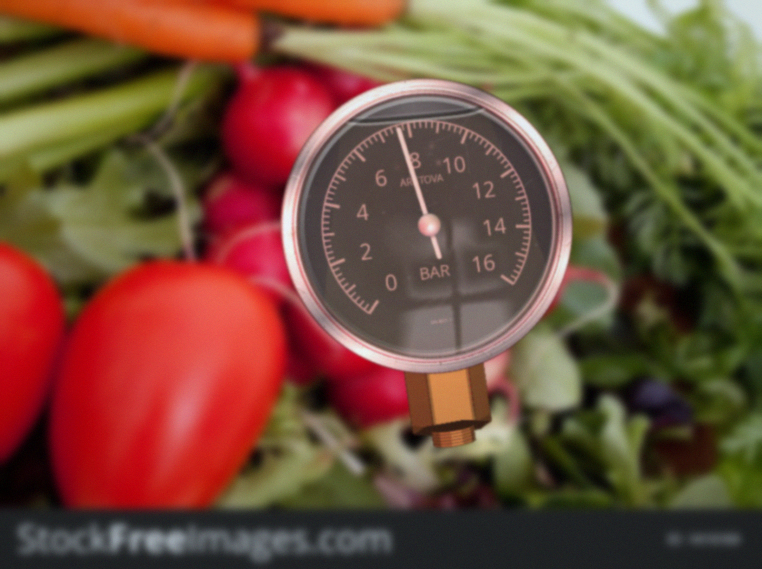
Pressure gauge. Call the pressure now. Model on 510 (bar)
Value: 7.6 (bar)
